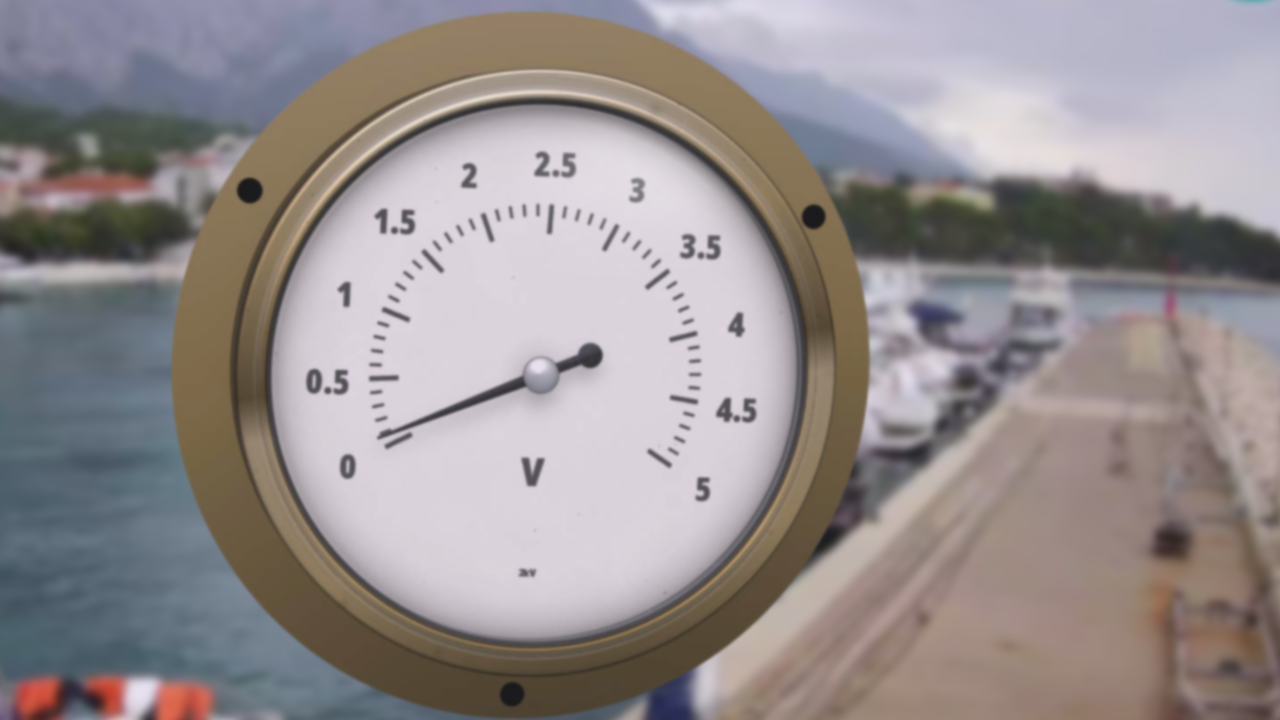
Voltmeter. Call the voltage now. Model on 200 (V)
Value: 0.1 (V)
